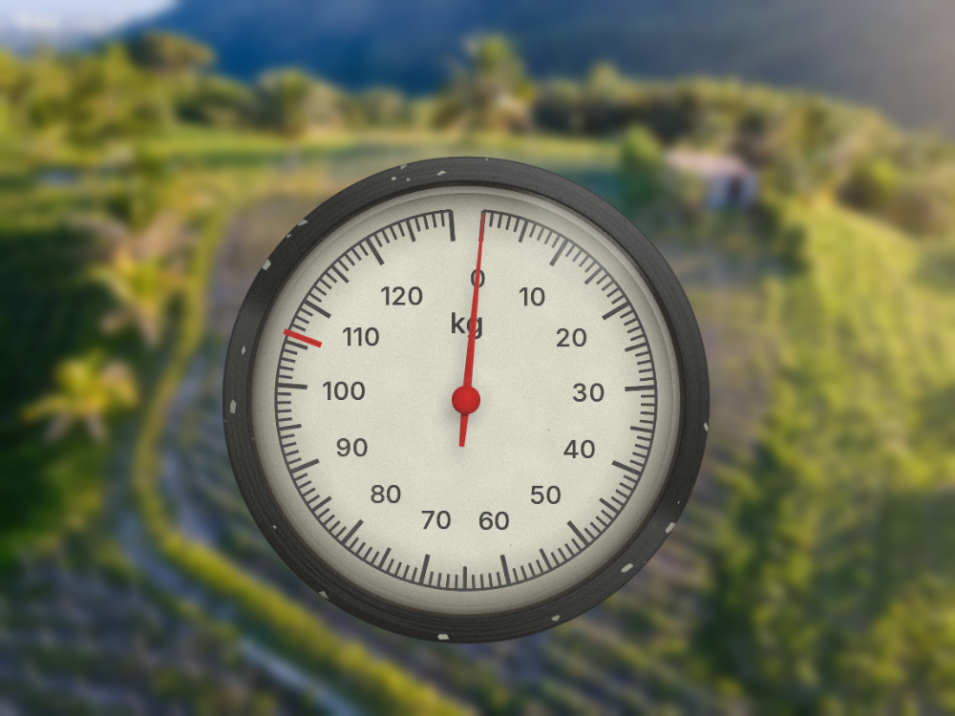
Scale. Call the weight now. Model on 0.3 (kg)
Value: 0 (kg)
